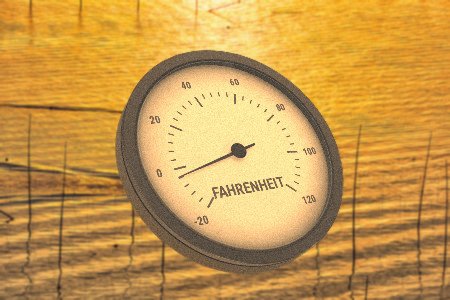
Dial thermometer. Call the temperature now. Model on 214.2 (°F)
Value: -4 (°F)
